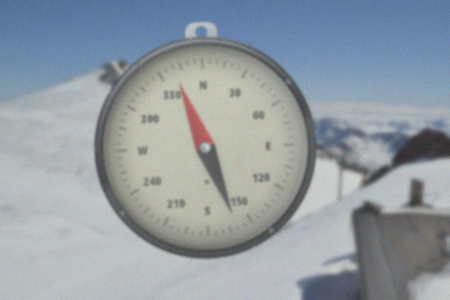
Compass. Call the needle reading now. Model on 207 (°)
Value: 340 (°)
